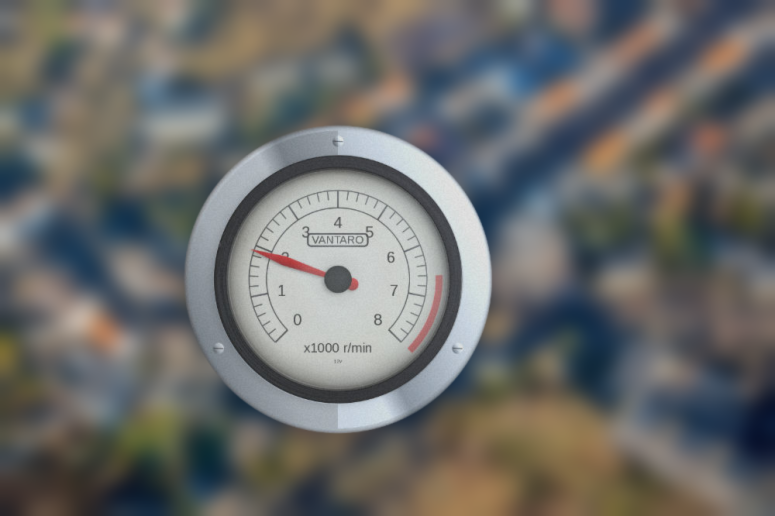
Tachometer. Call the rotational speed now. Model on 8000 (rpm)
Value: 1900 (rpm)
